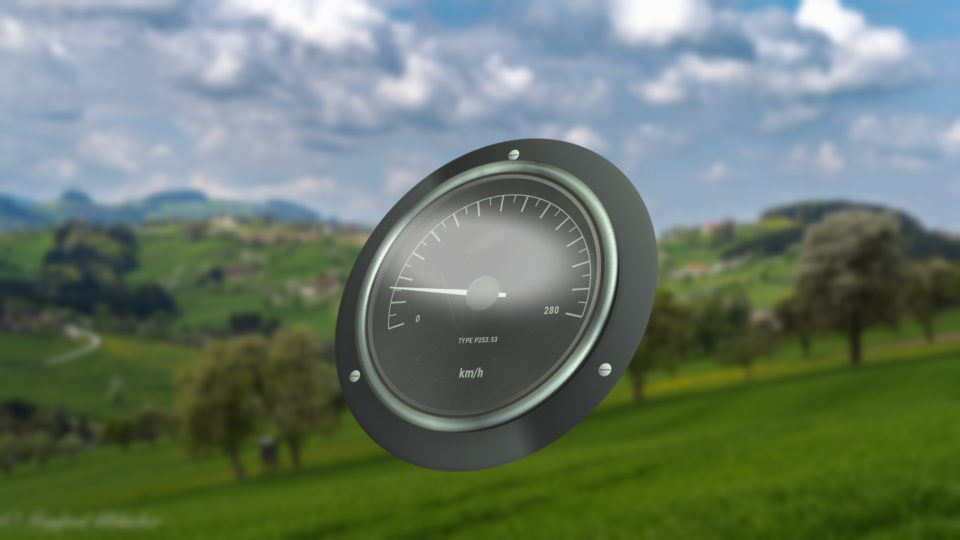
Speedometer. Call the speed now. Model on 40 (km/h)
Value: 30 (km/h)
